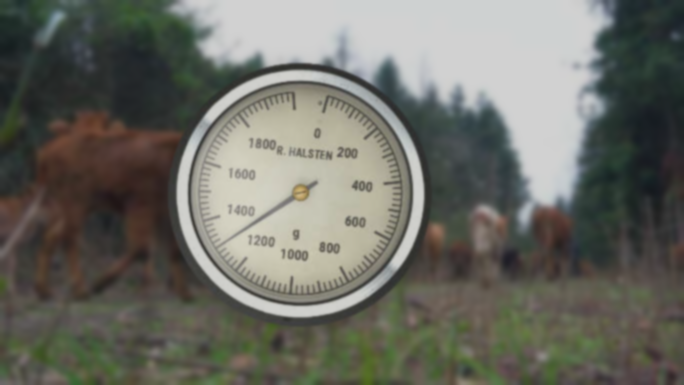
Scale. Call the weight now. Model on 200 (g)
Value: 1300 (g)
